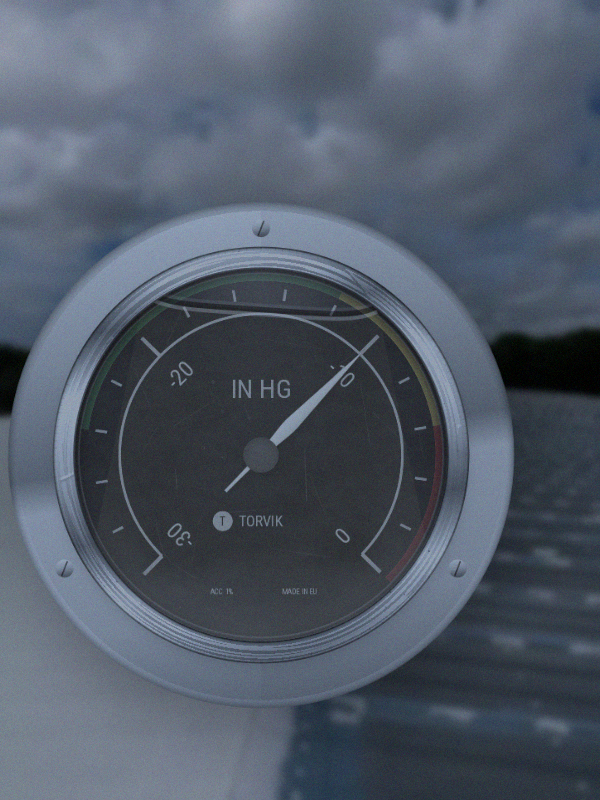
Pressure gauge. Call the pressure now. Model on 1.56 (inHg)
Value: -10 (inHg)
